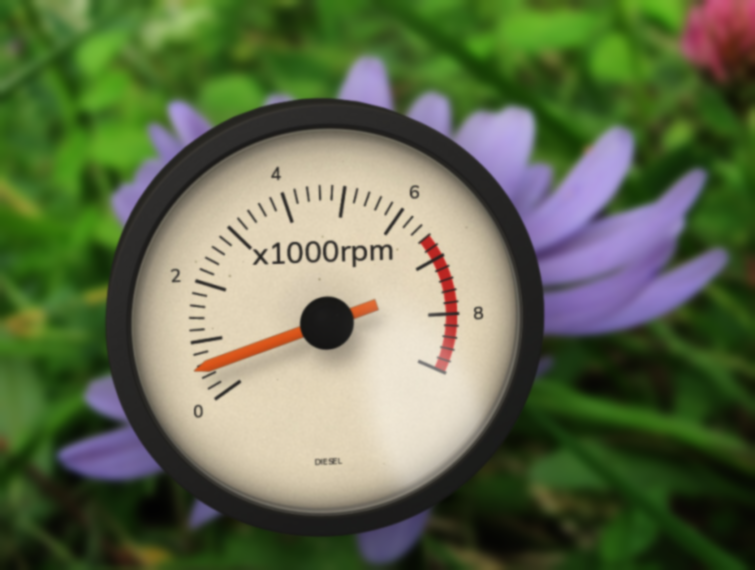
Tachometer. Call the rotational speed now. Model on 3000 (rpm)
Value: 600 (rpm)
